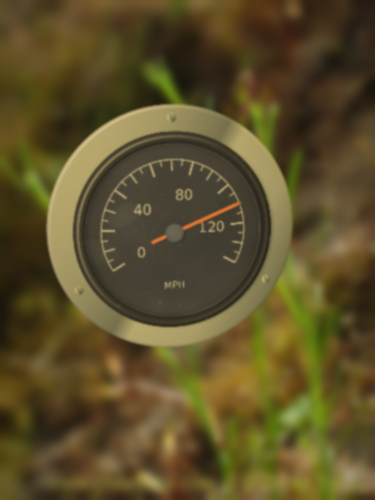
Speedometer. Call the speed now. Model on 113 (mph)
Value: 110 (mph)
